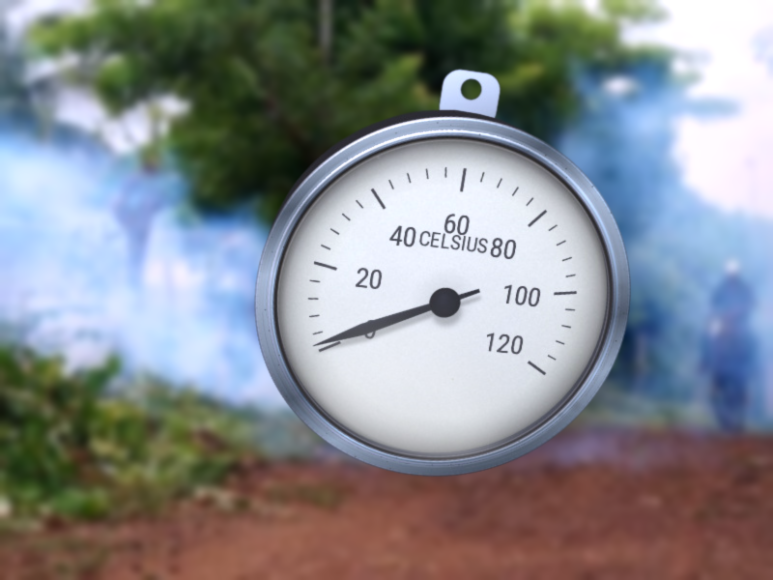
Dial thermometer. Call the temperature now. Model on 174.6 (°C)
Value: 2 (°C)
